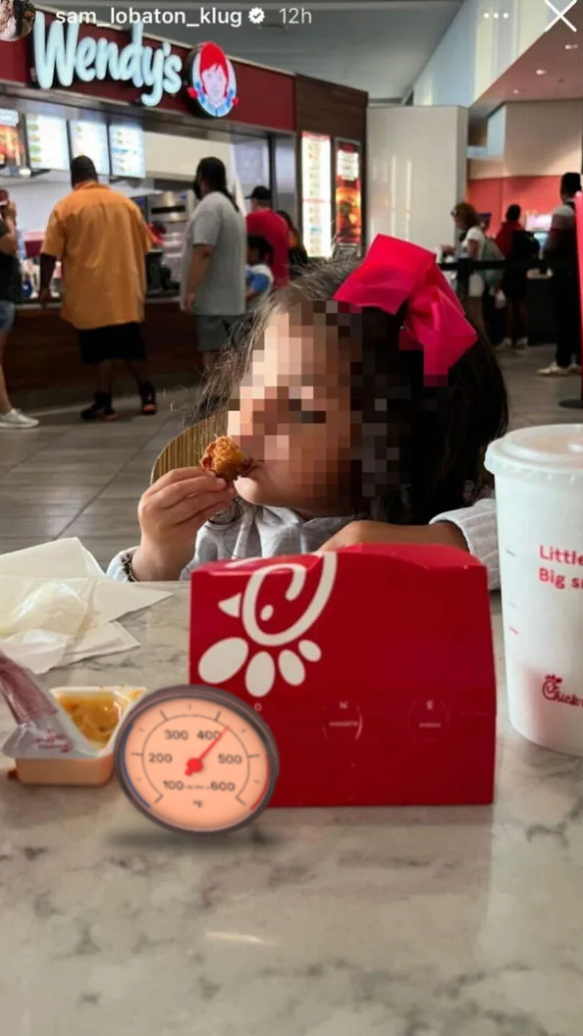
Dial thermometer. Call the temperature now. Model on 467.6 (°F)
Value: 425 (°F)
